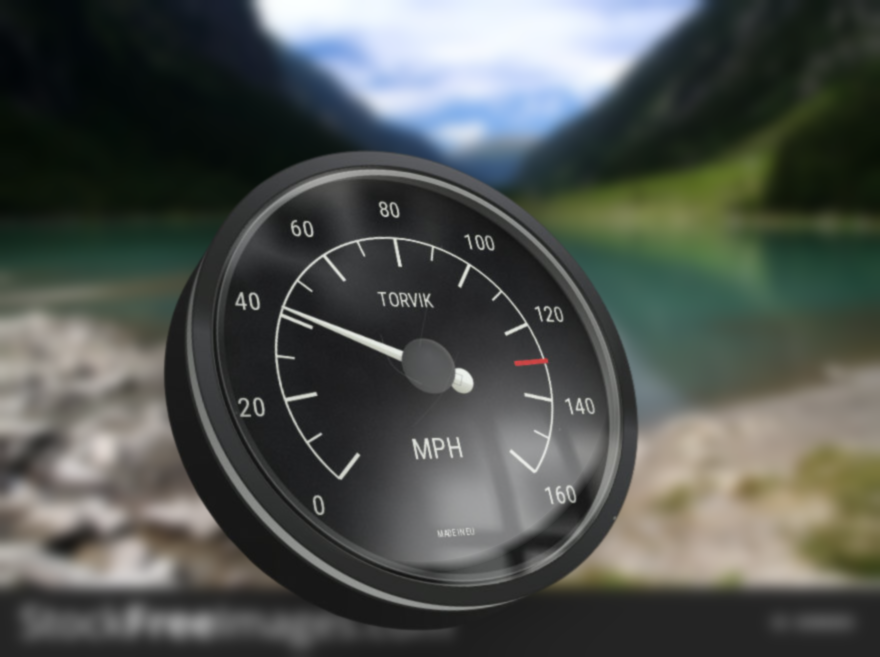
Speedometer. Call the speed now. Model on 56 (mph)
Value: 40 (mph)
